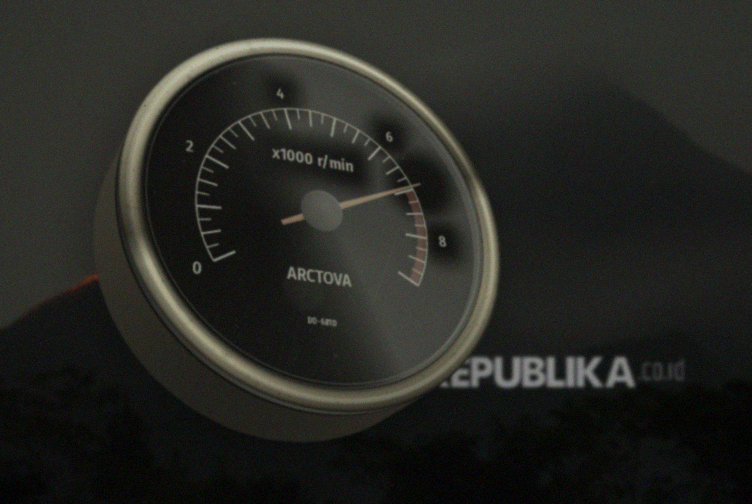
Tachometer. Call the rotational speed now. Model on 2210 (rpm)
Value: 7000 (rpm)
